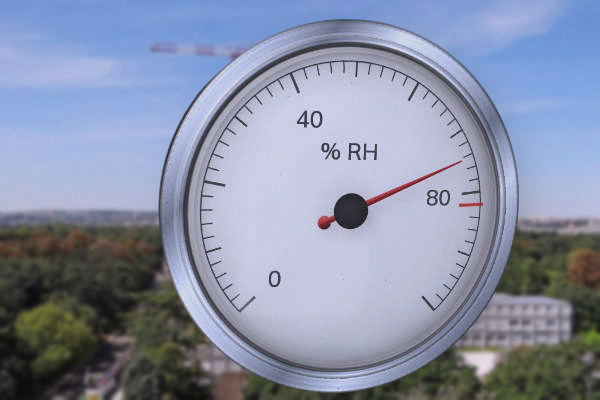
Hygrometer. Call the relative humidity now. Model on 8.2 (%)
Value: 74 (%)
